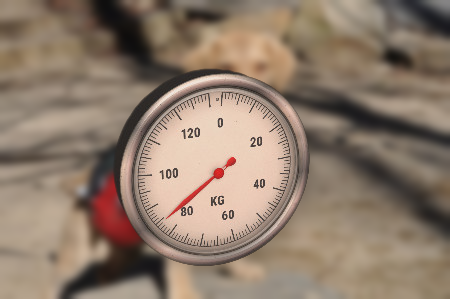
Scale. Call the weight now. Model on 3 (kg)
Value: 85 (kg)
